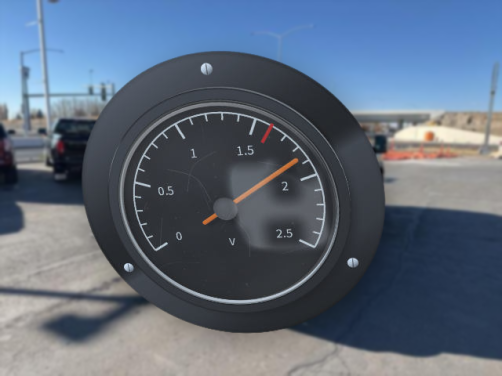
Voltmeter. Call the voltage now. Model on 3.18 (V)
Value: 1.85 (V)
